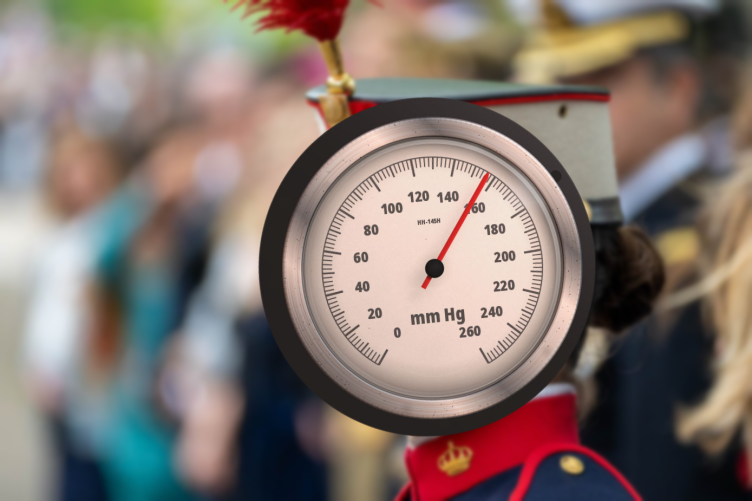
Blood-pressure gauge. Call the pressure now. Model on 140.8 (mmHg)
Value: 156 (mmHg)
